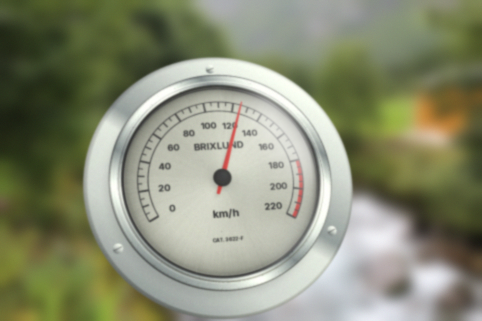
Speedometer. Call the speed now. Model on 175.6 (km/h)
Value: 125 (km/h)
